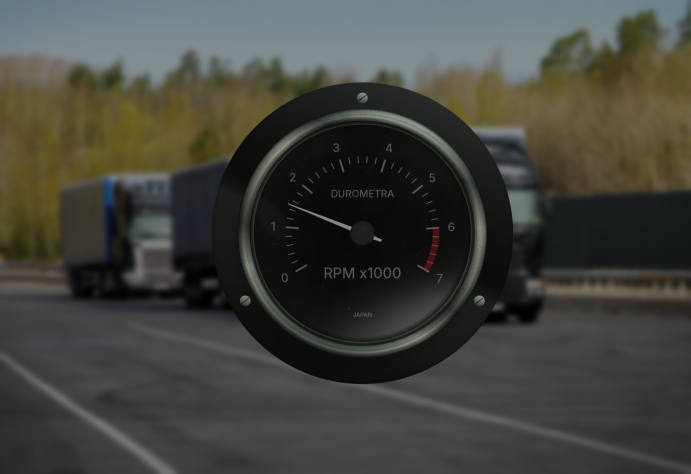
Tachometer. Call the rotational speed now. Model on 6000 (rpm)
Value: 1500 (rpm)
